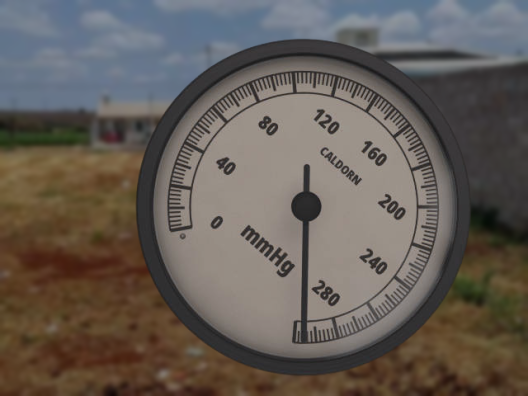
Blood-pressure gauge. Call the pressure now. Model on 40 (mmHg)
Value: 296 (mmHg)
